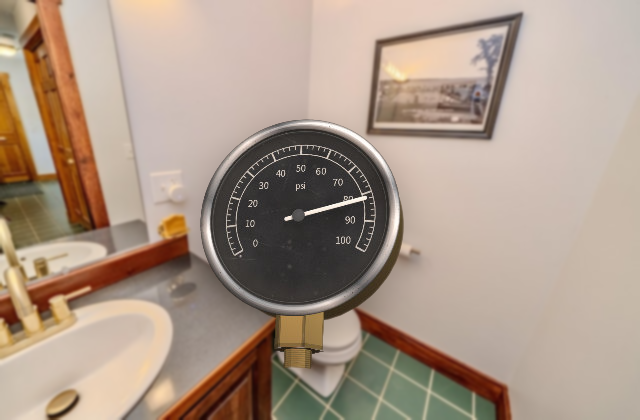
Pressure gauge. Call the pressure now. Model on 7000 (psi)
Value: 82 (psi)
